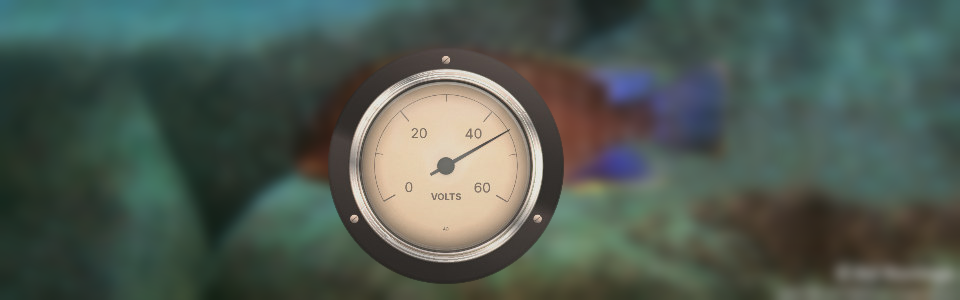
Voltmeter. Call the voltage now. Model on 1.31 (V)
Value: 45 (V)
